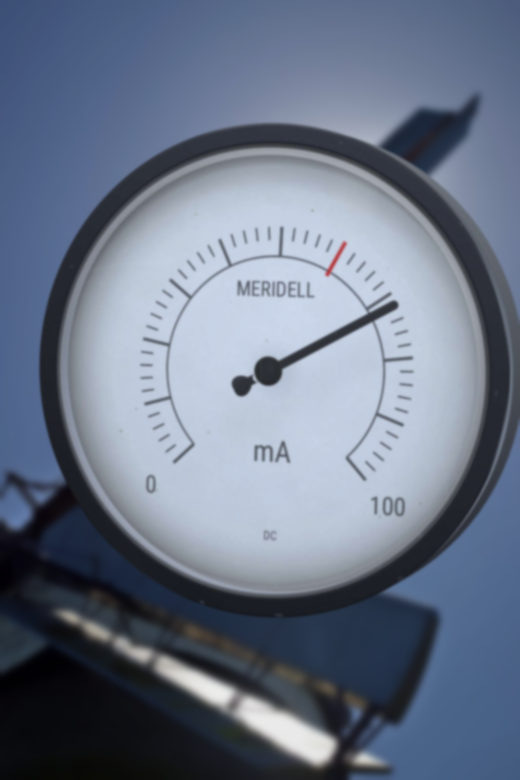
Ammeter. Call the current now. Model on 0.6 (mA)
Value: 72 (mA)
